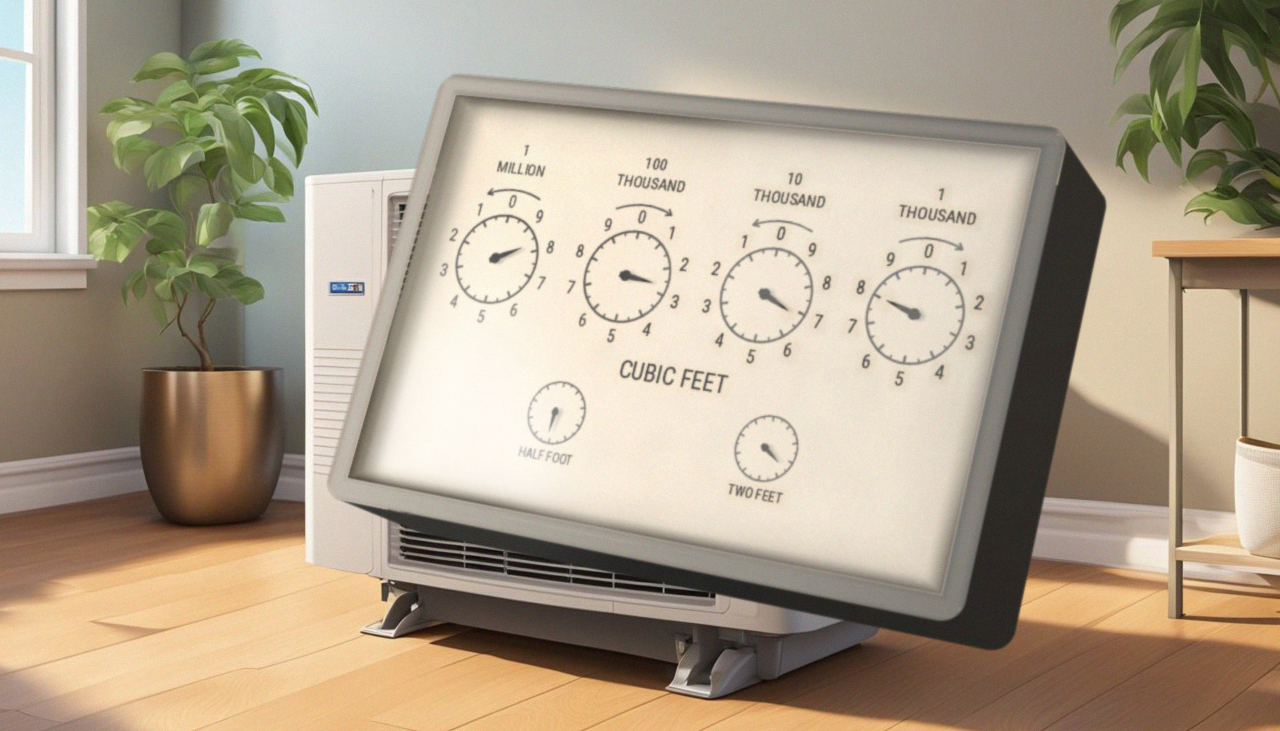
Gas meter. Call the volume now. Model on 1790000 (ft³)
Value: 826800 (ft³)
